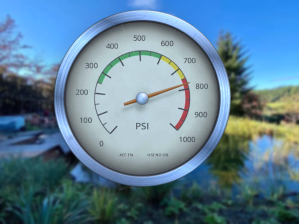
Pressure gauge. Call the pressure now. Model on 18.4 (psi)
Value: 775 (psi)
